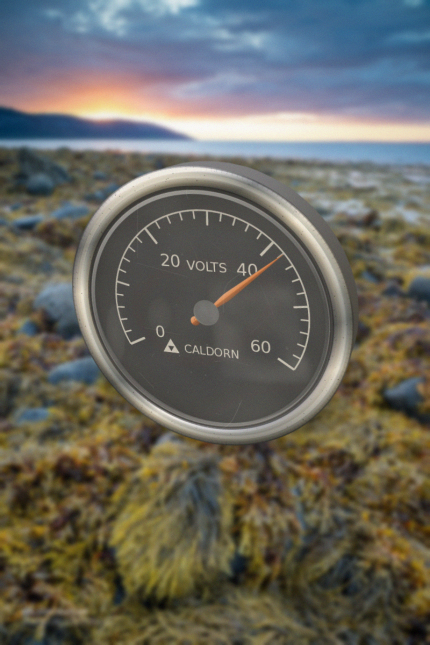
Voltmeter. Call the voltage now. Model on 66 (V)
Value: 42 (V)
